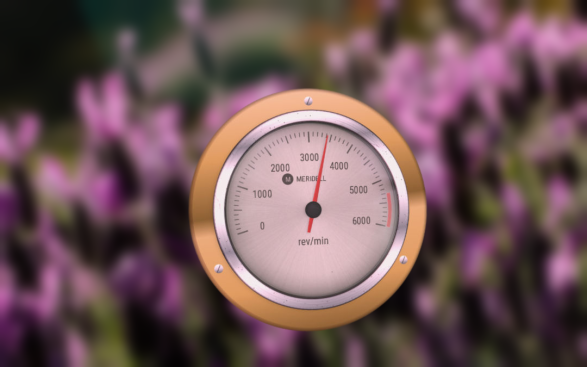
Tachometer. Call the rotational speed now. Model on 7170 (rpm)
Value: 3400 (rpm)
